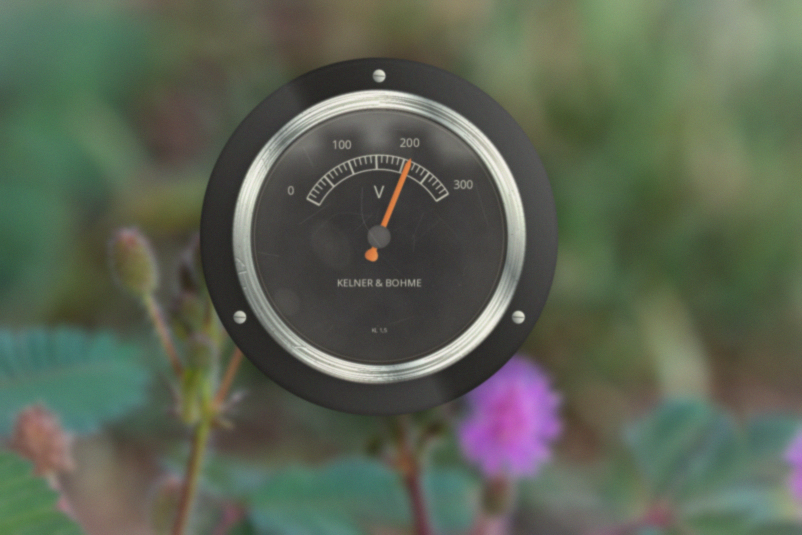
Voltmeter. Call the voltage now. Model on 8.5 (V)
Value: 210 (V)
